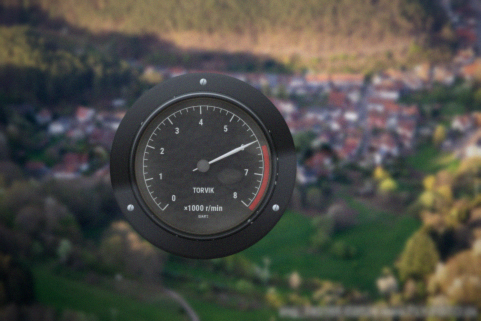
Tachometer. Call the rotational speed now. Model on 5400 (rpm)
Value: 6000 (rpm)
